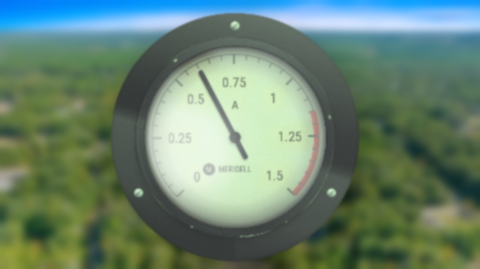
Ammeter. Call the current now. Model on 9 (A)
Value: 0.6 (A)
